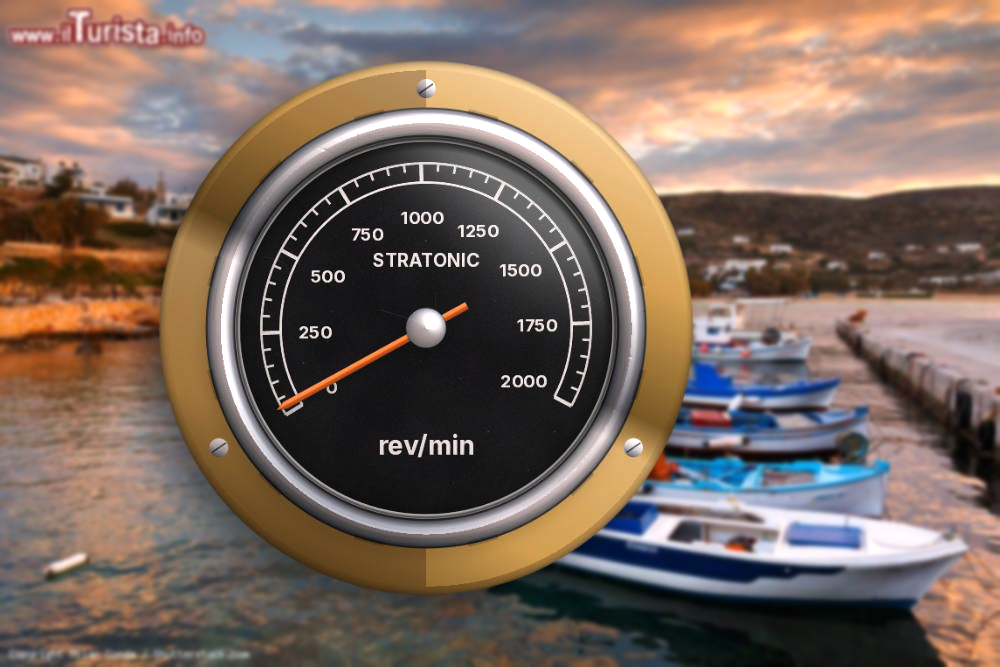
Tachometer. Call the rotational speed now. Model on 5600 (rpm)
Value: 25 (rpm)
